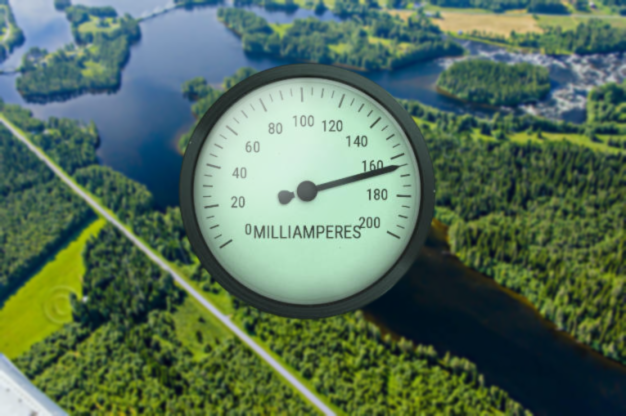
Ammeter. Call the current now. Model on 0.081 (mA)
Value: 165 (mA)
